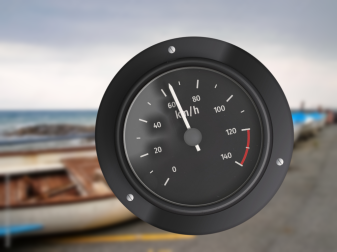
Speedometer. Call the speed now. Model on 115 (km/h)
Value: 65 (km/h)
